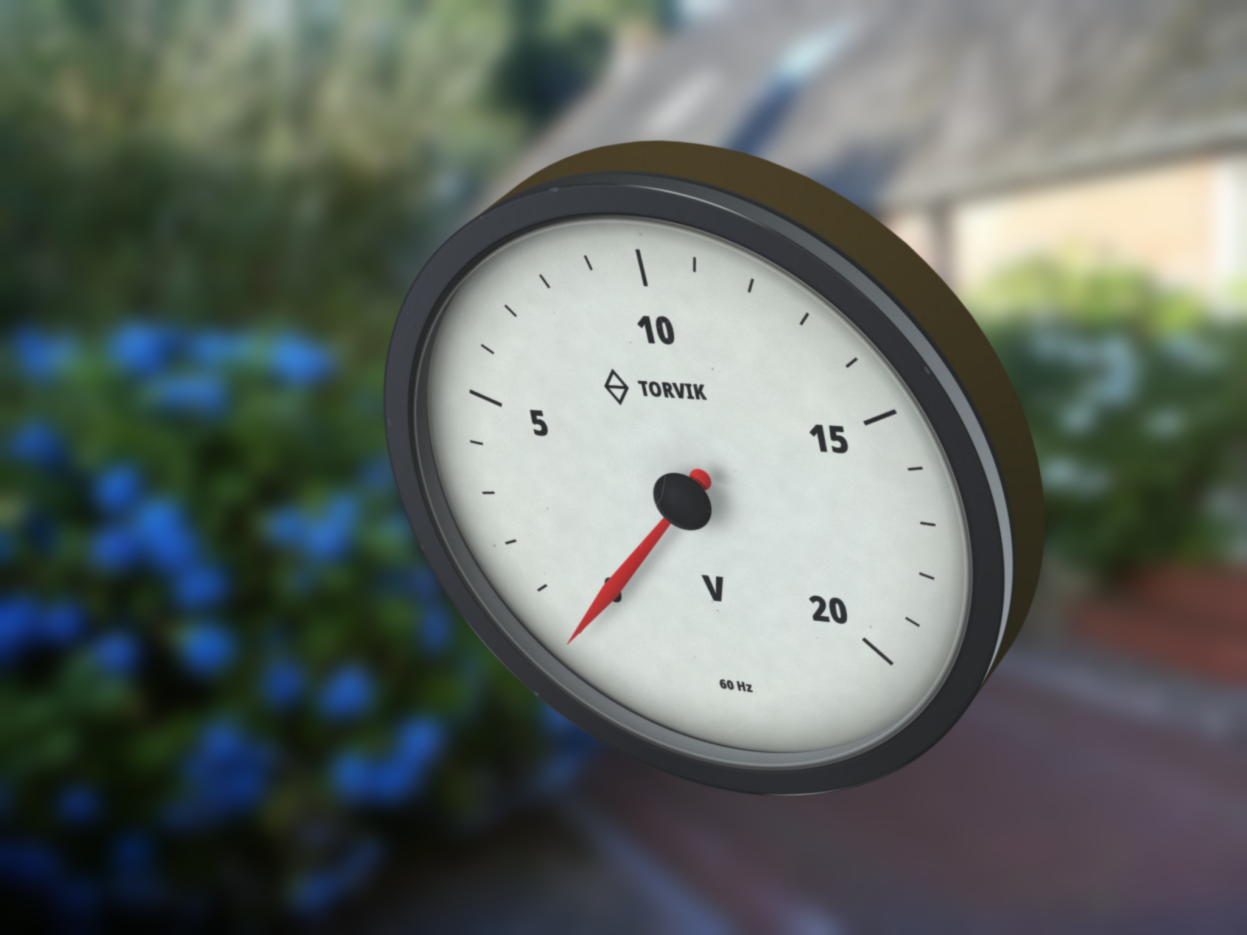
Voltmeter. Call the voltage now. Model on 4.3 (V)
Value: 0 (V)
